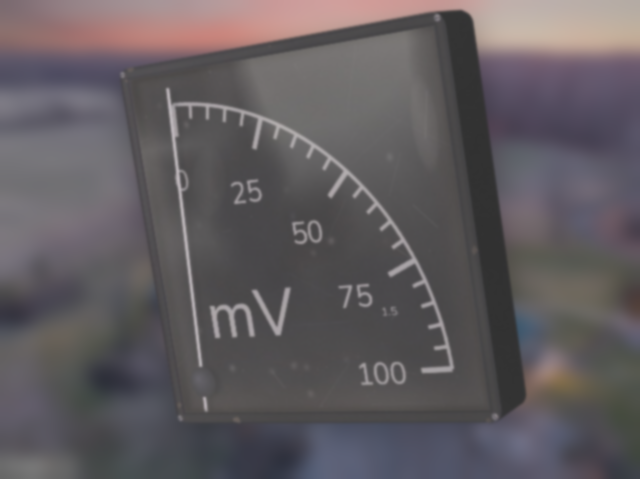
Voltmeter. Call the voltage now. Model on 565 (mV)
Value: 0 (mV)
